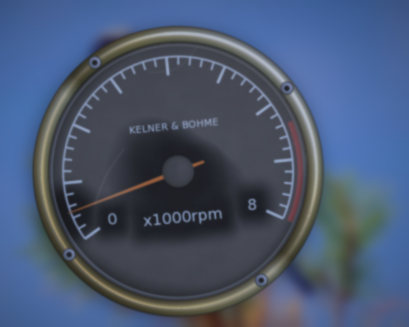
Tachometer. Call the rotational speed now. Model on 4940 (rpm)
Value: 500 (rpm)
